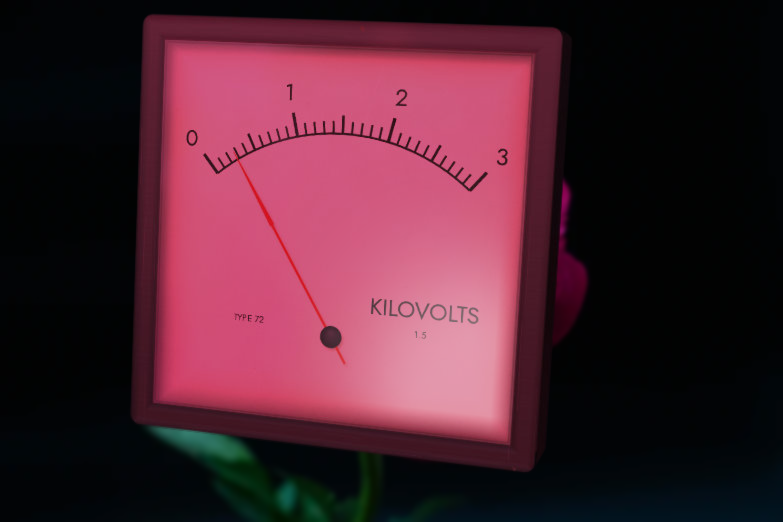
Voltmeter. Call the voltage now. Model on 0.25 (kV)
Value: 0.3 (kV)
